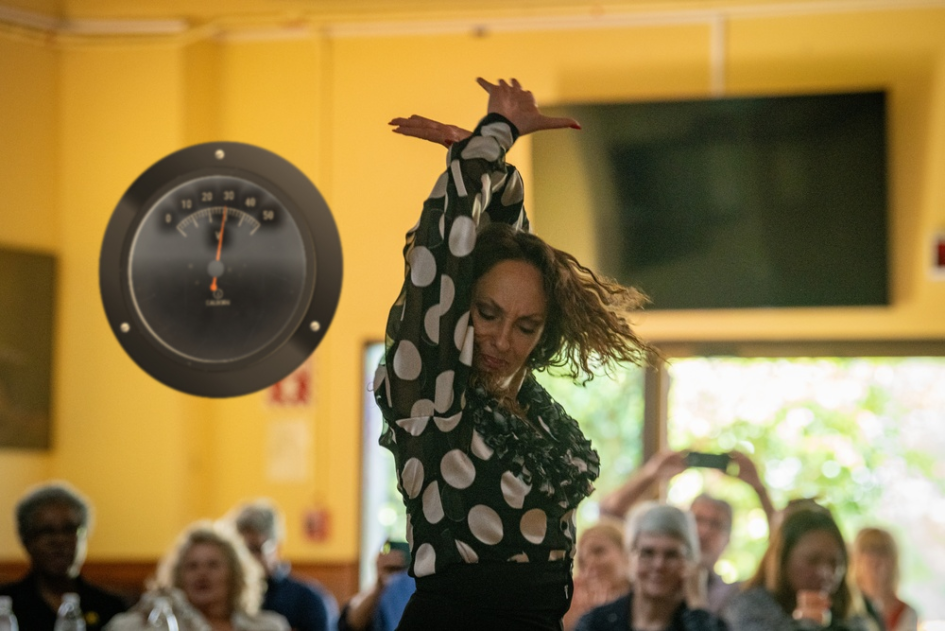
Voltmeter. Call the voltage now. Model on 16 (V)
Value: 30 (V)
